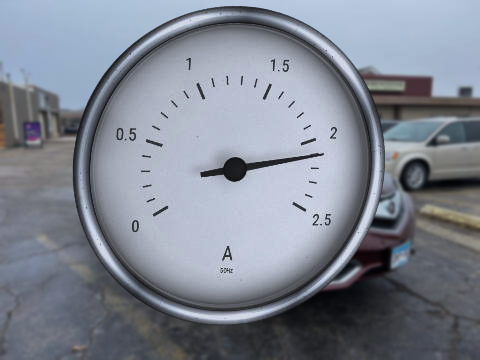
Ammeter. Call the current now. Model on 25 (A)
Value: 2.1 (A)
